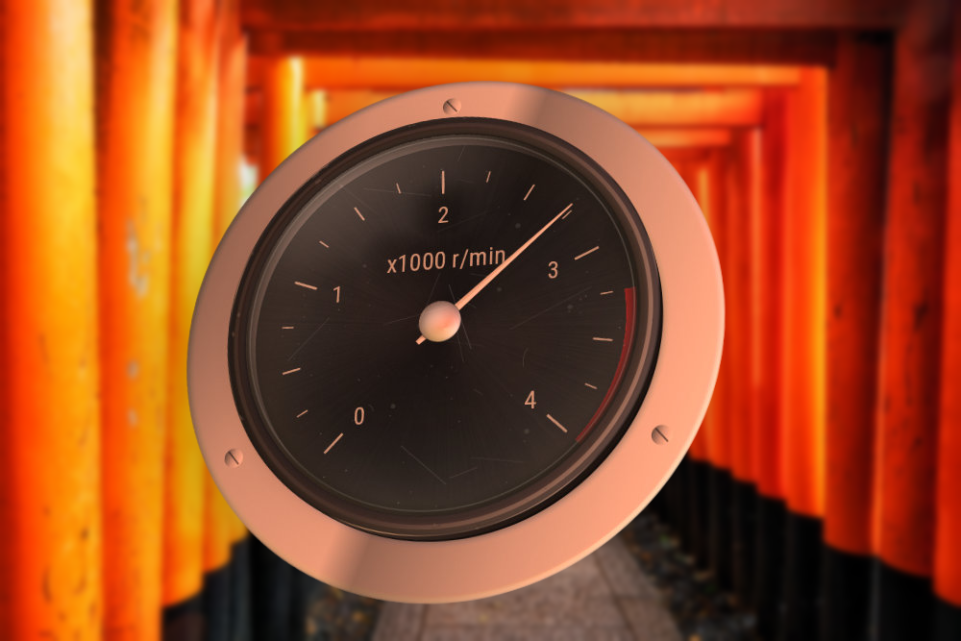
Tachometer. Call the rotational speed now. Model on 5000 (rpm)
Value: 2750 (rpm)
